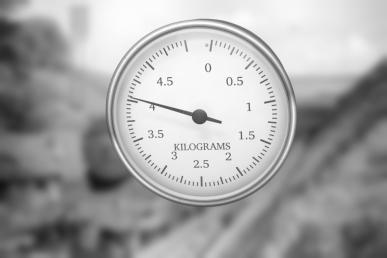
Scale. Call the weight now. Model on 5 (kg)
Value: 4.05 (kg)
